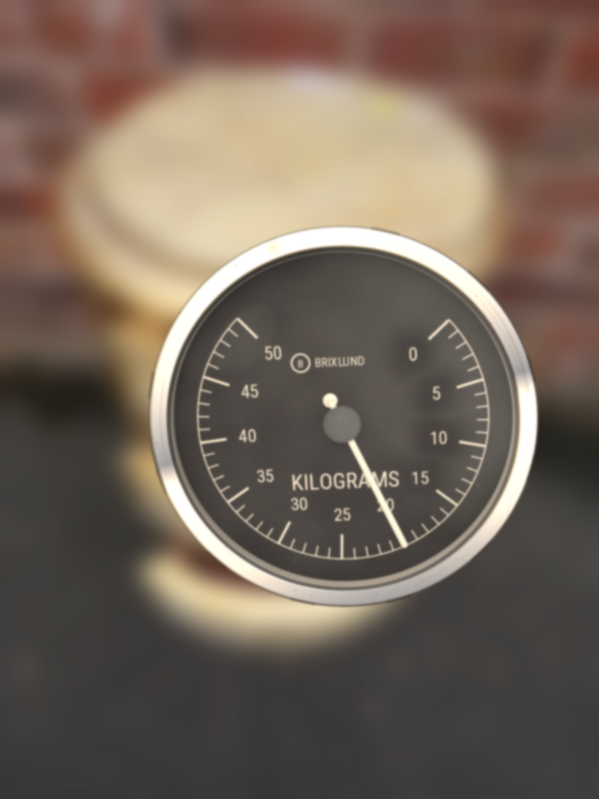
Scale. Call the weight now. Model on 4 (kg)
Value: 20 (kg)
